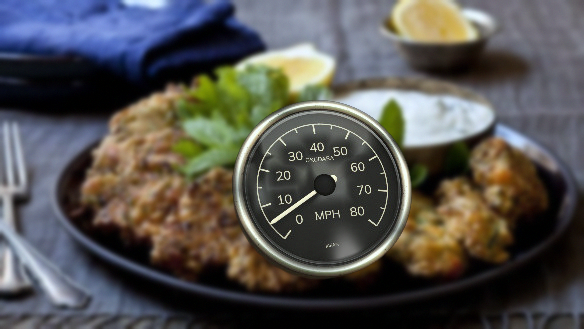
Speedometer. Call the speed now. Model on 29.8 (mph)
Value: 5 (mph)
